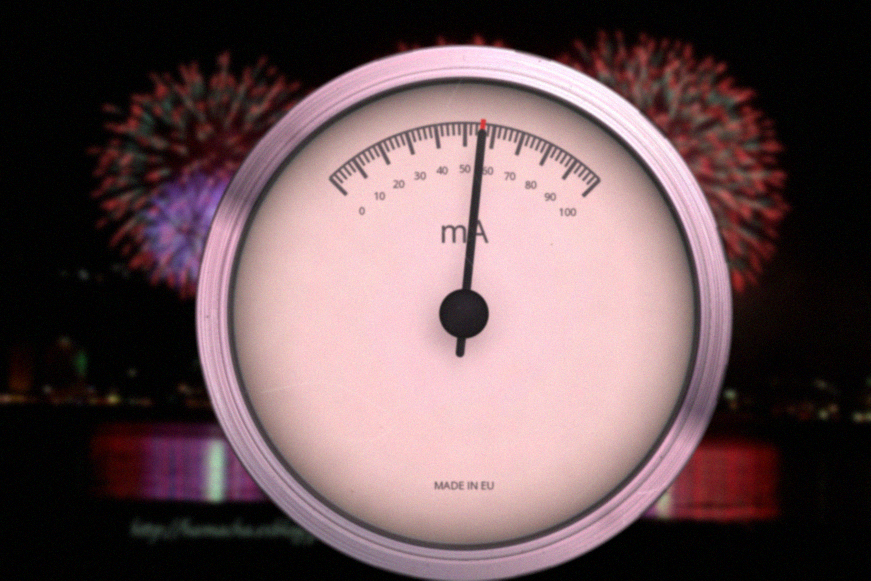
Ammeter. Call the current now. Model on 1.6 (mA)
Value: 56 (mA)
